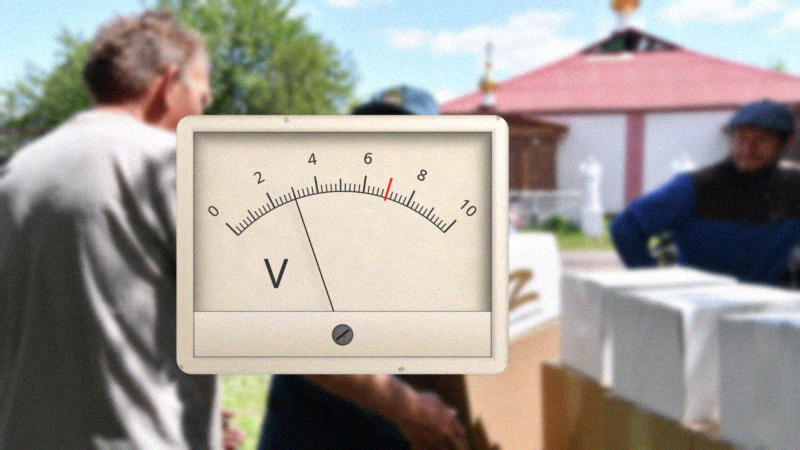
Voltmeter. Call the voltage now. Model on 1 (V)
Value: 3 (V)
